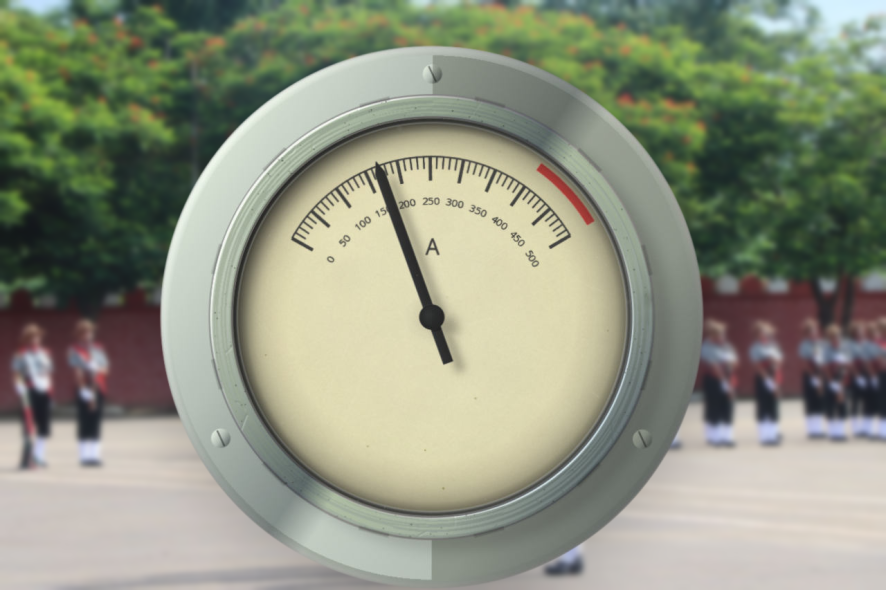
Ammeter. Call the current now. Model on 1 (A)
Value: 170 (A)
